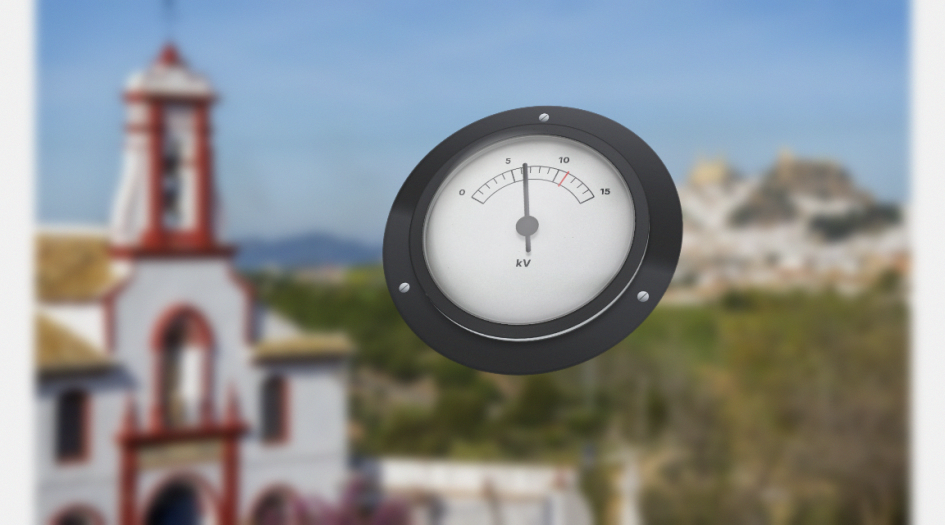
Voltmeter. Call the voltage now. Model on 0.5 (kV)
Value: 6.5 (kV)
